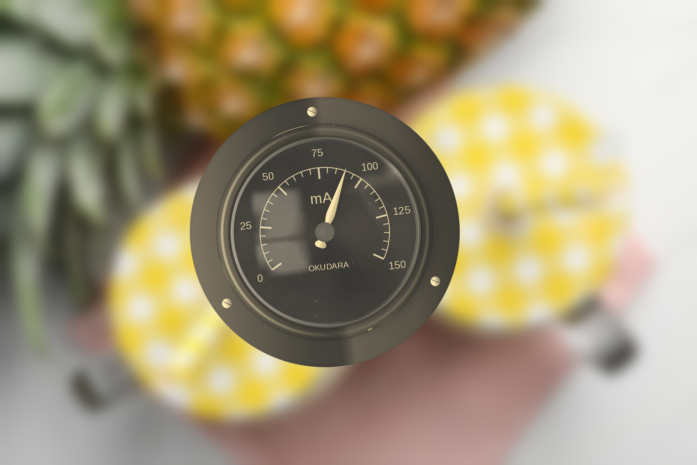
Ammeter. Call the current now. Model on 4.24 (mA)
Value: 90 (mA)
